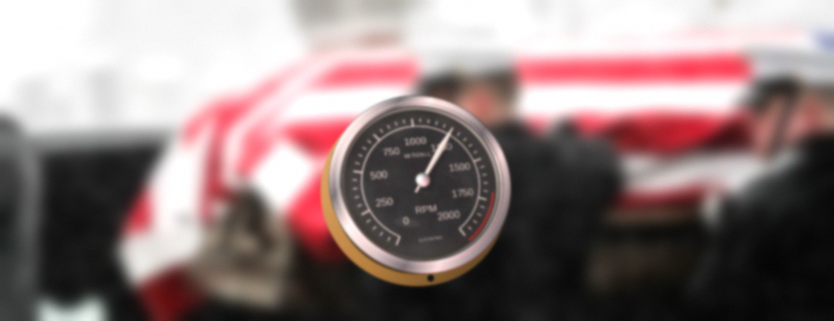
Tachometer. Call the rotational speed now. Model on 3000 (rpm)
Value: 1250 (rpm)
